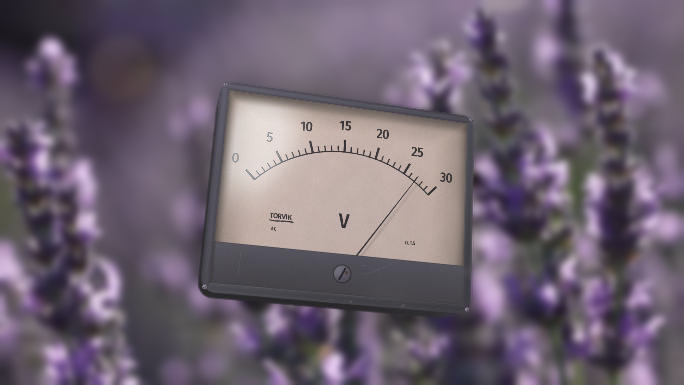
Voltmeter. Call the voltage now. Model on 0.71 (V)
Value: 27 (V)
